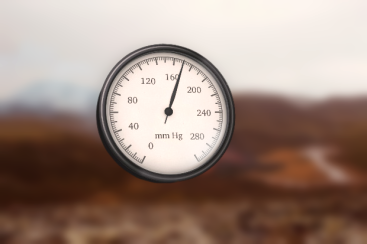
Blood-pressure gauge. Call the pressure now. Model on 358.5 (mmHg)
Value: 170 (mmHg)
